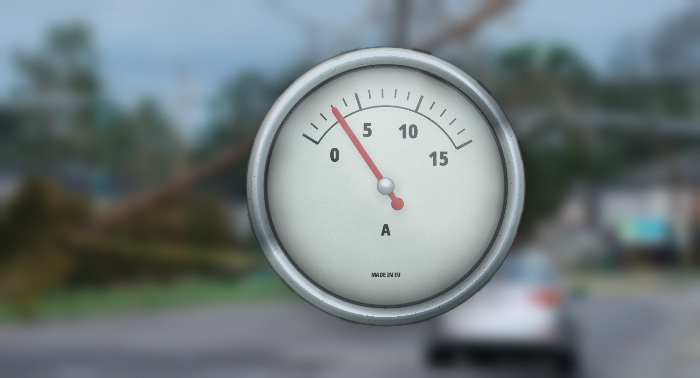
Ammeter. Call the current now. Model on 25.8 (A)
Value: 3 (A)
